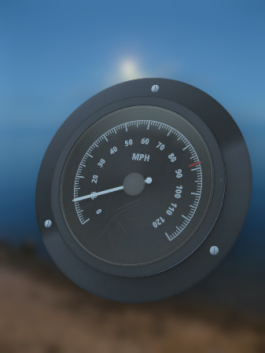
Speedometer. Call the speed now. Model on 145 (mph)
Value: 10 (mph)
